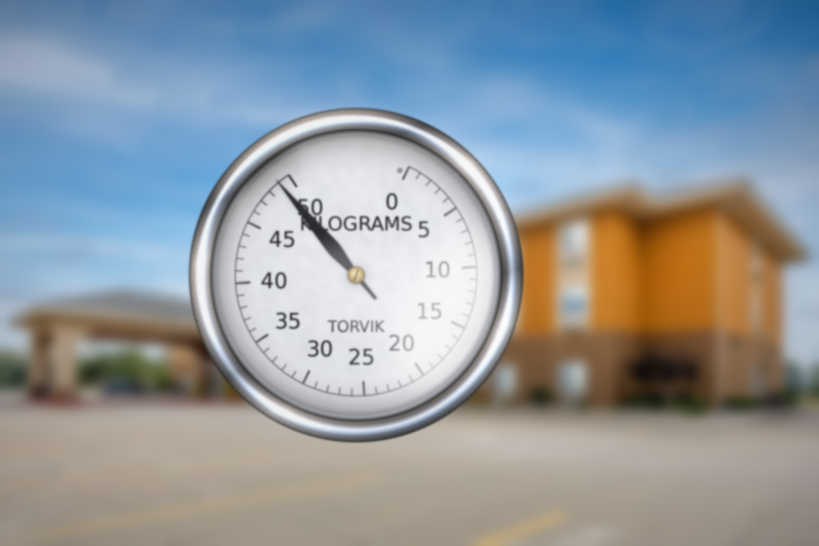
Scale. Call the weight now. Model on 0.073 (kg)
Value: 49 (kg)
